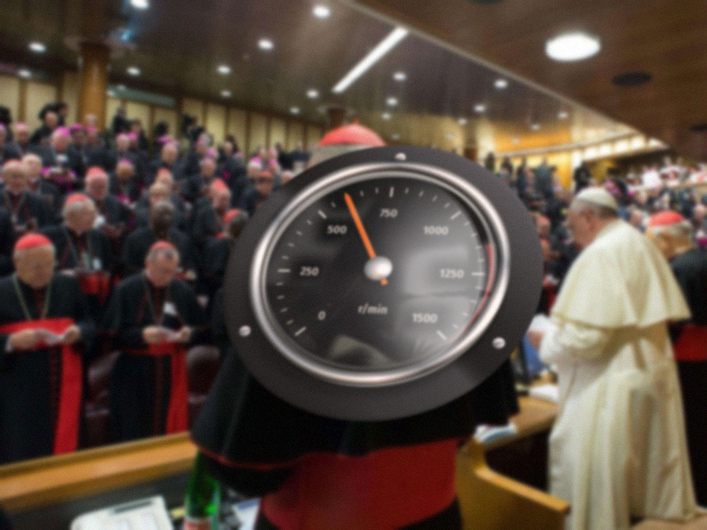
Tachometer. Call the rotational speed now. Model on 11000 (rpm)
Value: 600 (rpm)
